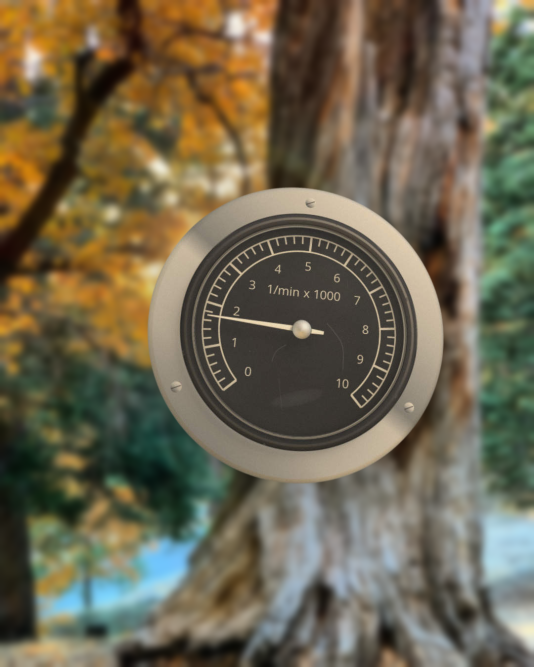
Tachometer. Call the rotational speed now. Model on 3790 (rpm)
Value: 1700 (rpm)
